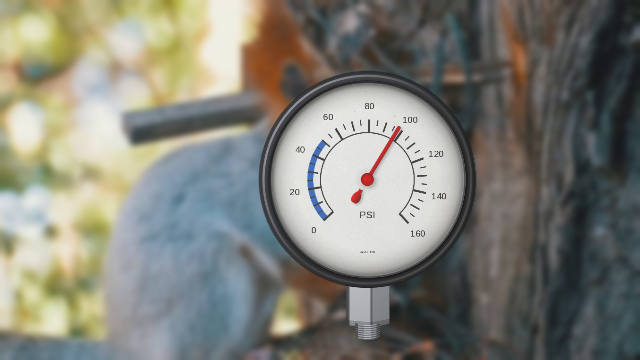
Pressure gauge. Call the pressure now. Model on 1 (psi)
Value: 97.5 (psi)
